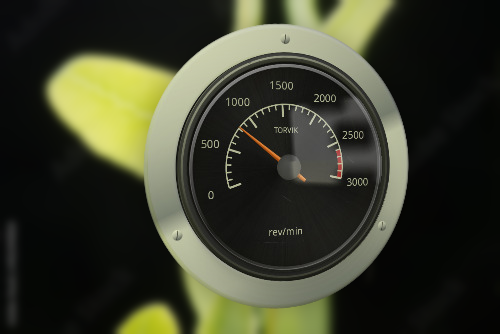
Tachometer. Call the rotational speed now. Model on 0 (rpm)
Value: 800 (rpm)
